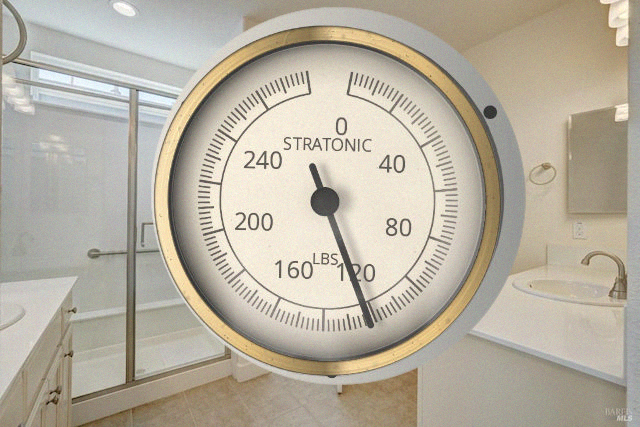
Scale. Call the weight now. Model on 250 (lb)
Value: 122 (lb)
